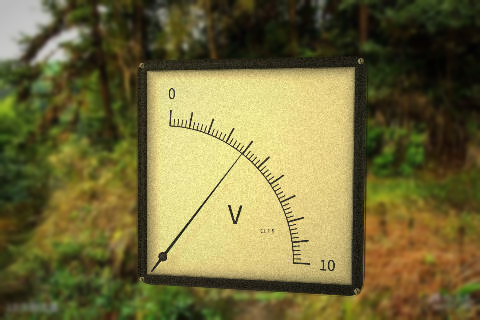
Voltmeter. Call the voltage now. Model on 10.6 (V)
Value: 4 (V)
